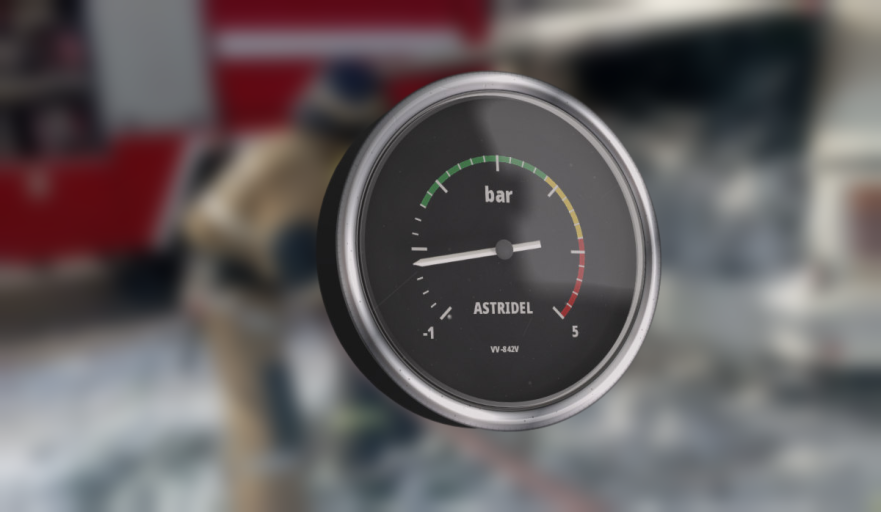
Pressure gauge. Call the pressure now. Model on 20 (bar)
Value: -0.2 (bar)
